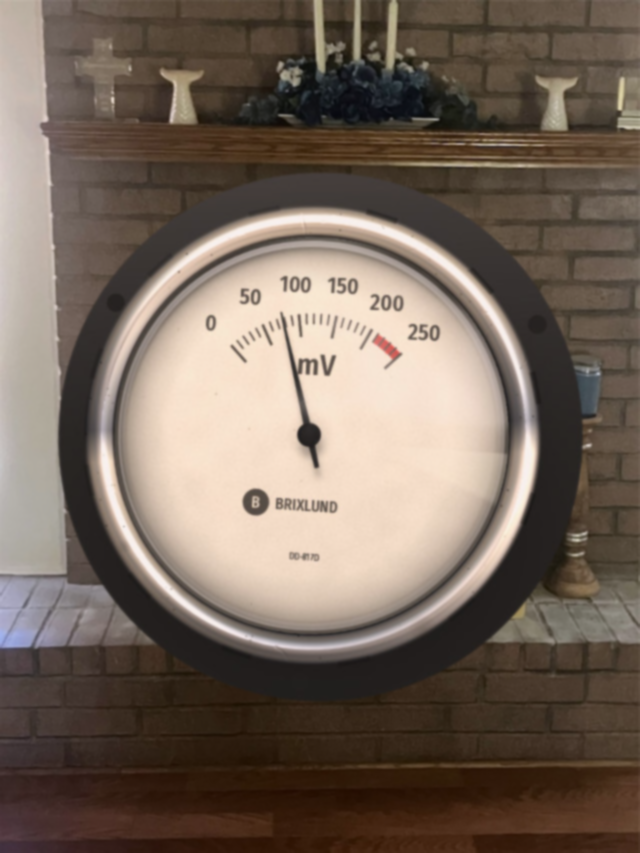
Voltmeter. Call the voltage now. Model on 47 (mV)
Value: 80 (mV)
